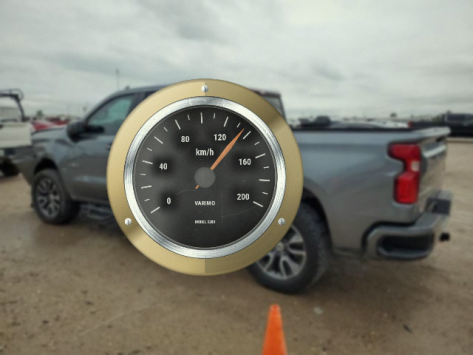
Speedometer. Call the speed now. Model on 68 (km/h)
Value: 135 (km/h)
